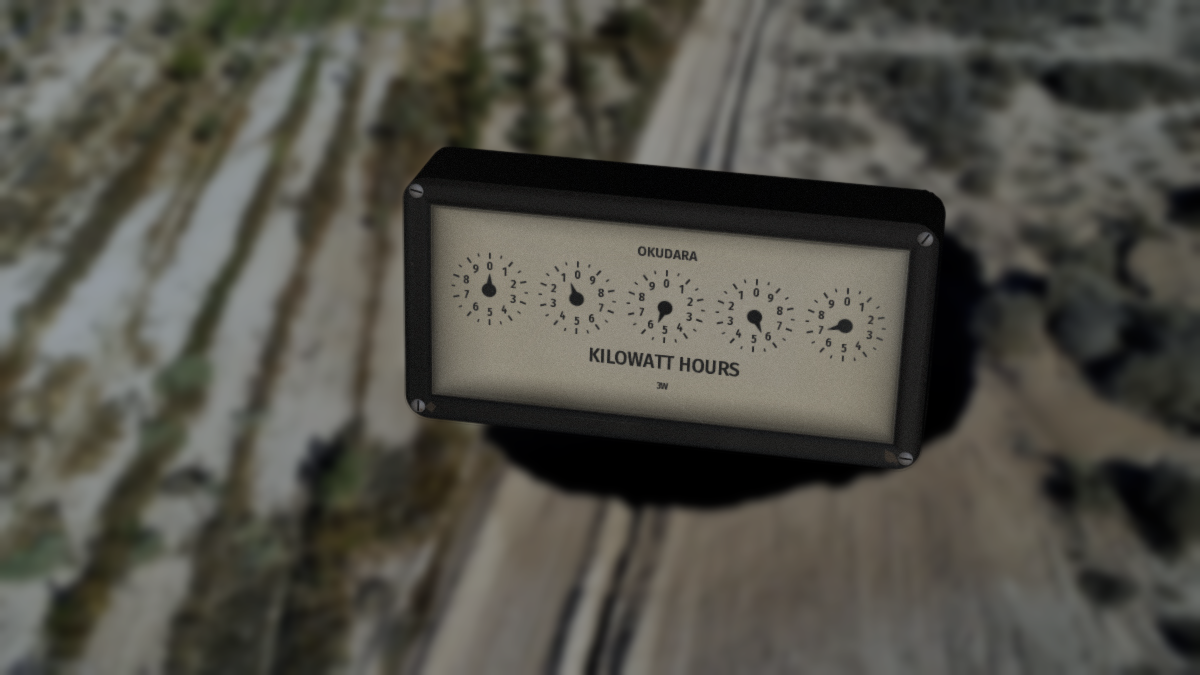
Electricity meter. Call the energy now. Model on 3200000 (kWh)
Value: 557 (kWh)
